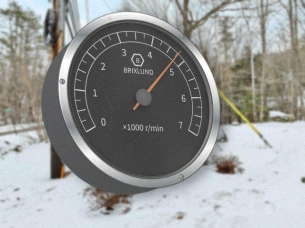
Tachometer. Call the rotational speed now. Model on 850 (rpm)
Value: 4750 (rpm)
